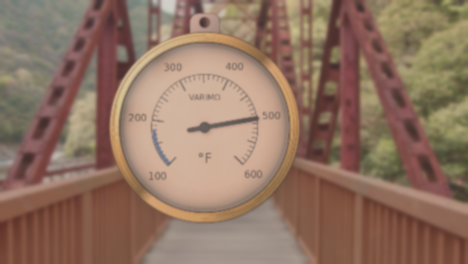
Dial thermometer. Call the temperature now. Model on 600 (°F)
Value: 500 (°F)
